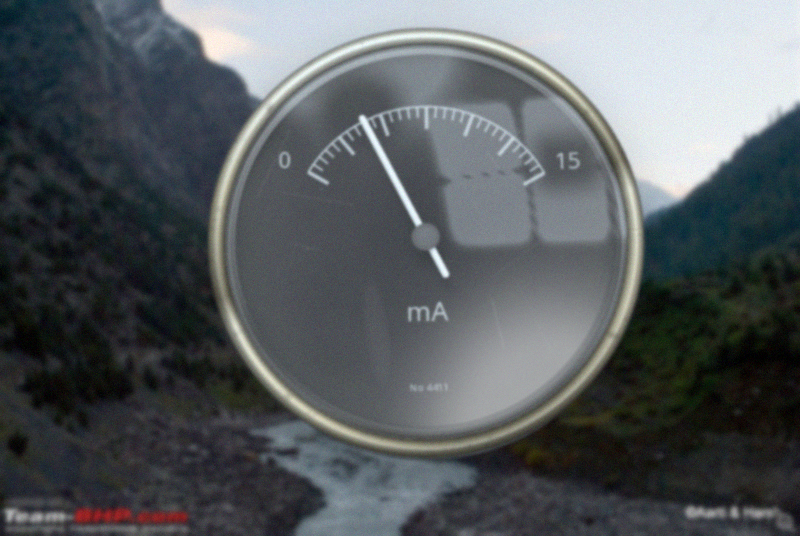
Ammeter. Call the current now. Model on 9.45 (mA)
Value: 4 (mA)
